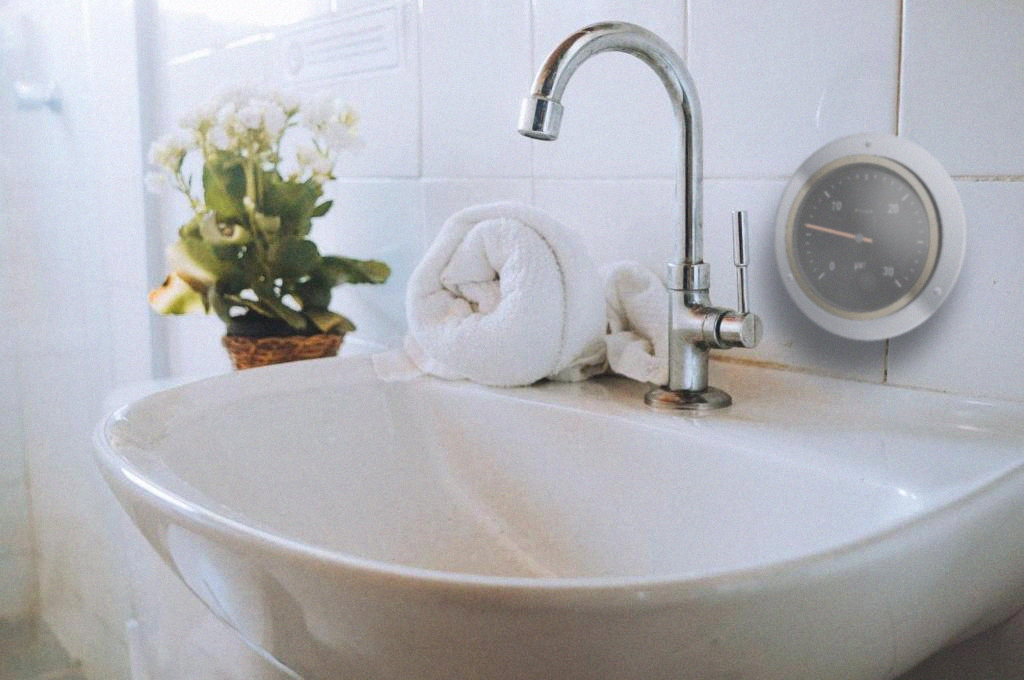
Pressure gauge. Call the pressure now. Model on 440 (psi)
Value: 6 (psi)
